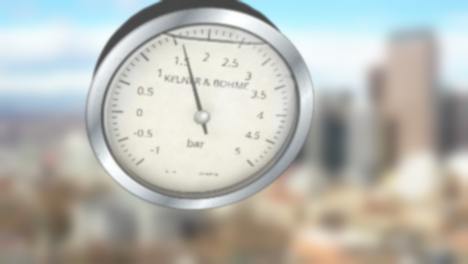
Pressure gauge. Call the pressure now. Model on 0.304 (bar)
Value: 1.6 (bar)
